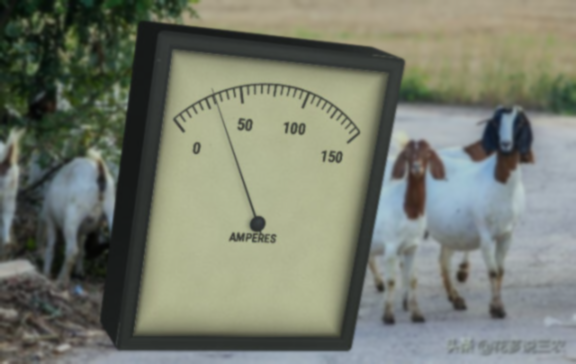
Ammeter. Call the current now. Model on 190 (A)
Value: 30 (A)
